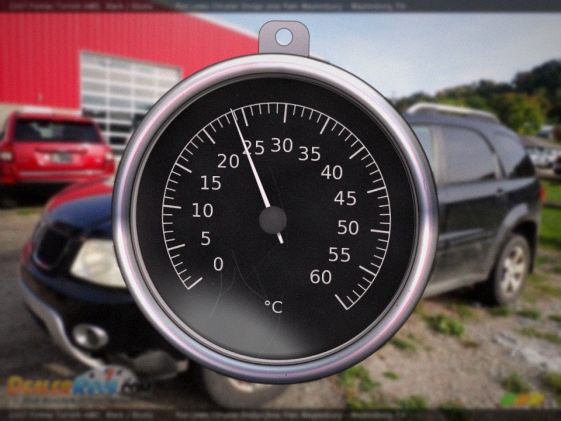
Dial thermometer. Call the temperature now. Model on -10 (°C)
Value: 24 (°C)
